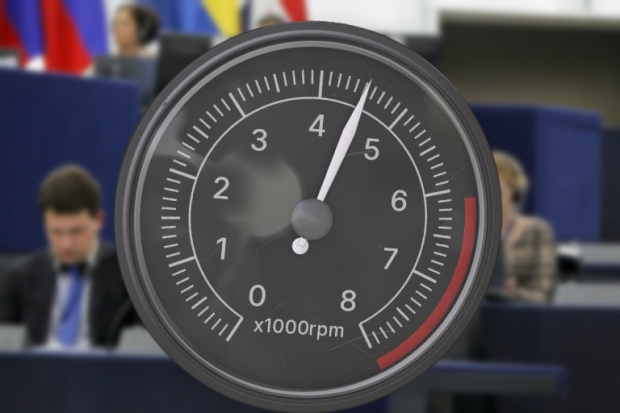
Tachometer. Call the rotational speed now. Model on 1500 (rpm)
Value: 4500 (rpm)
